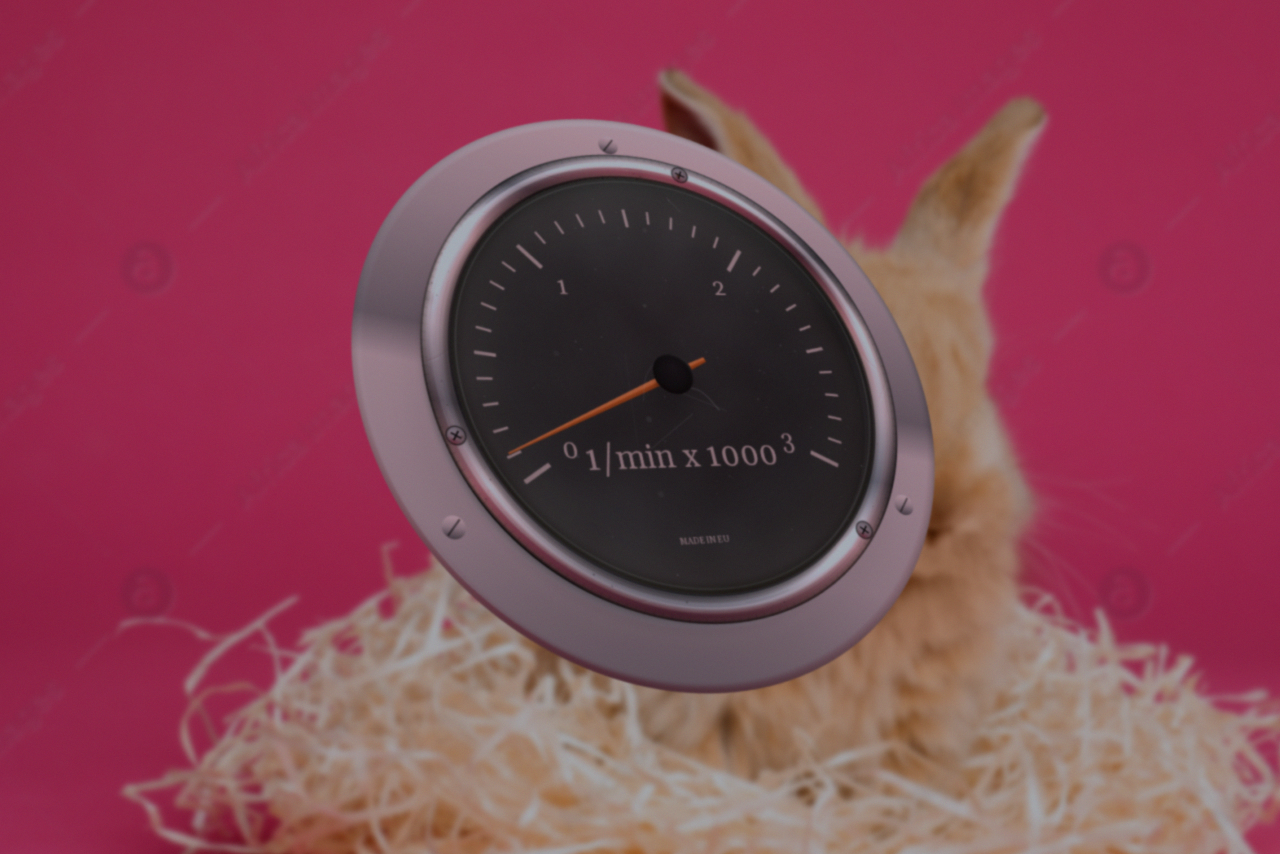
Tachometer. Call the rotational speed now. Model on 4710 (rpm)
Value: 100 (rpm)
